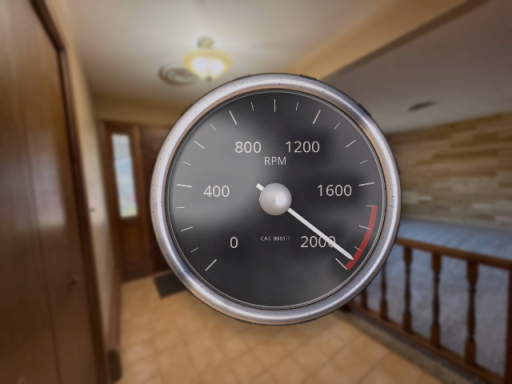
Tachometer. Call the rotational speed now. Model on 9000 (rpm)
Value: 1950 (rpm)
